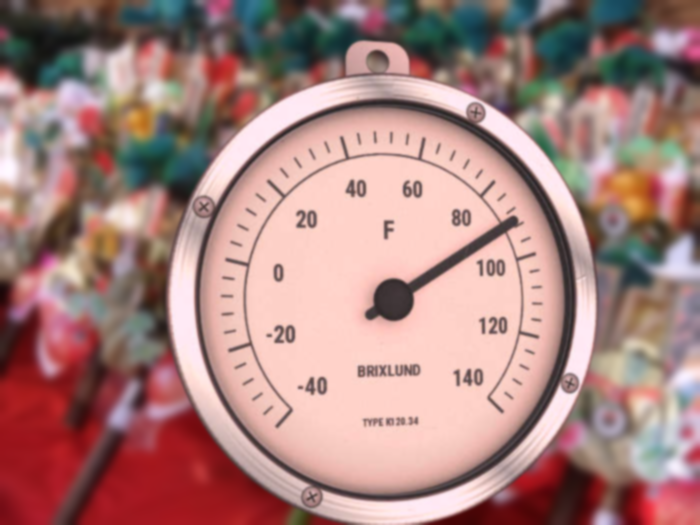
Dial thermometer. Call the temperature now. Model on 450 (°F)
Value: 90 (°F)
